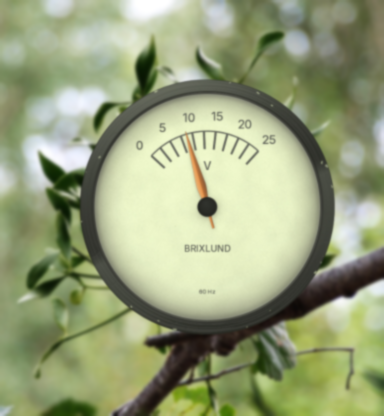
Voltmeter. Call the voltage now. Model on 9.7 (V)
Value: 8.75 (V)
